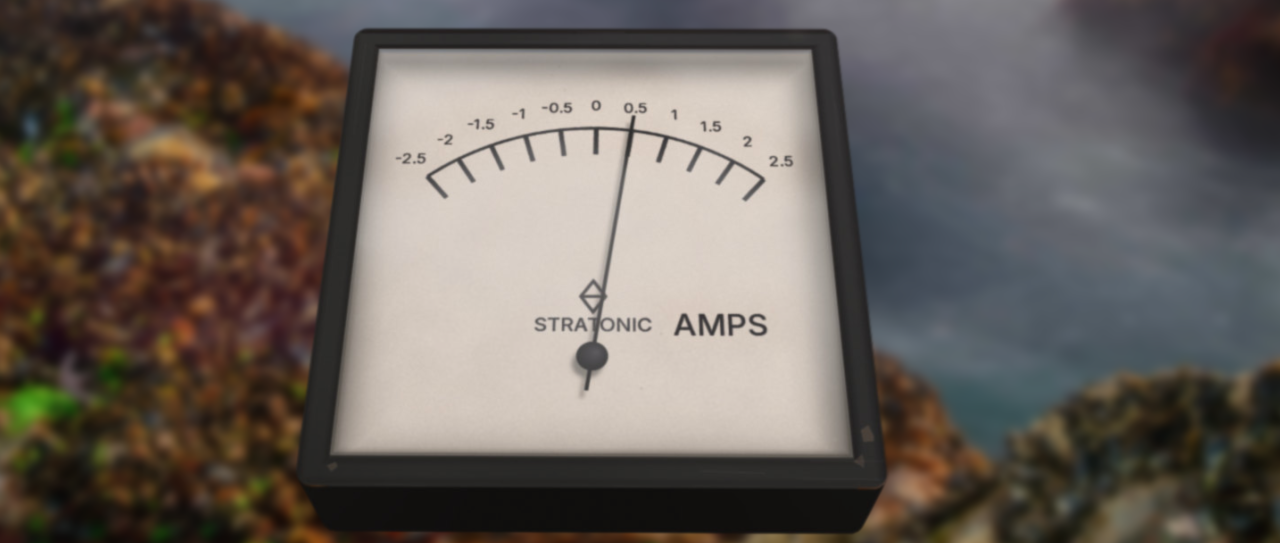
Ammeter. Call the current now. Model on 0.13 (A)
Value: 0.5 (A)
